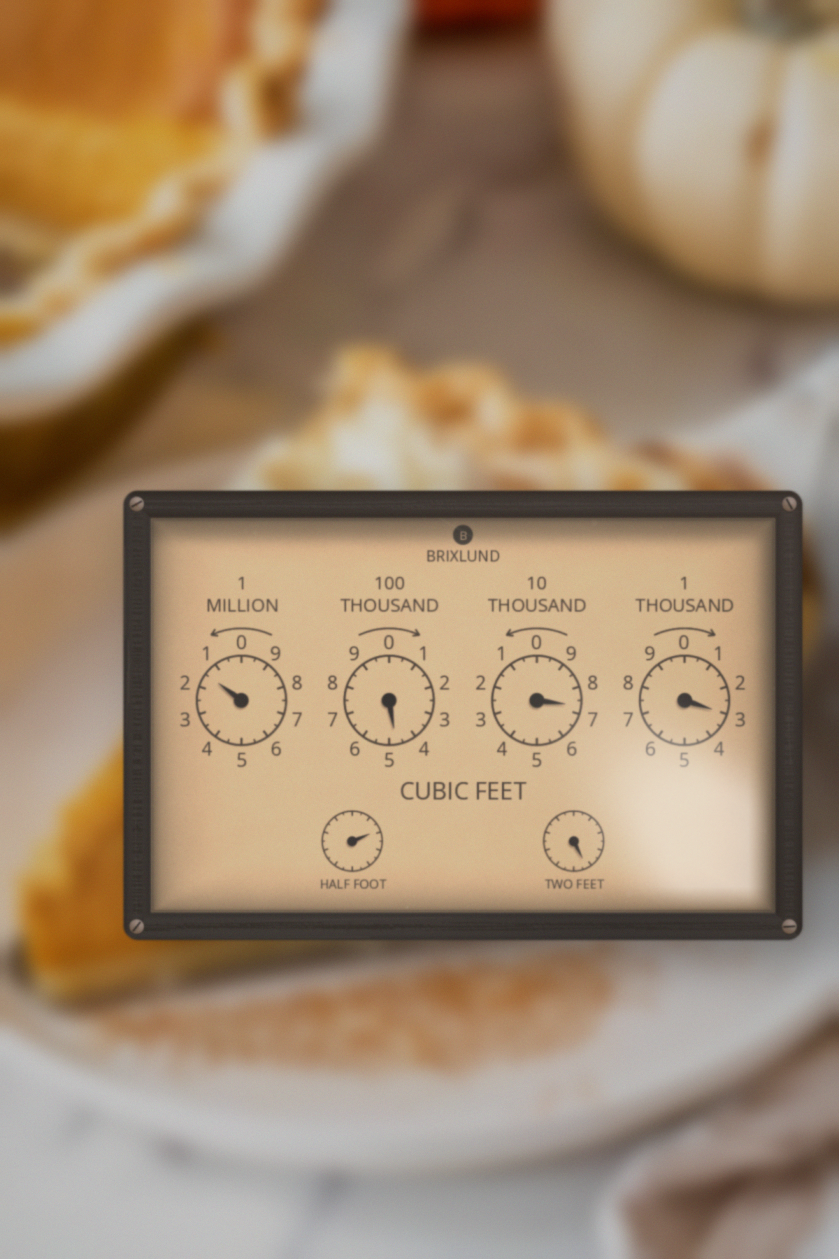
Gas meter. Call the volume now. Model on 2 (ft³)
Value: 147300 (ft³)
